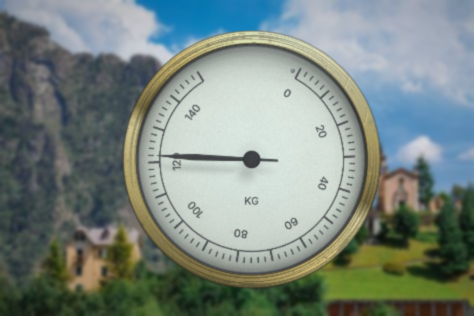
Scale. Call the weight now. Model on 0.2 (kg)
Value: 122 (kg)
